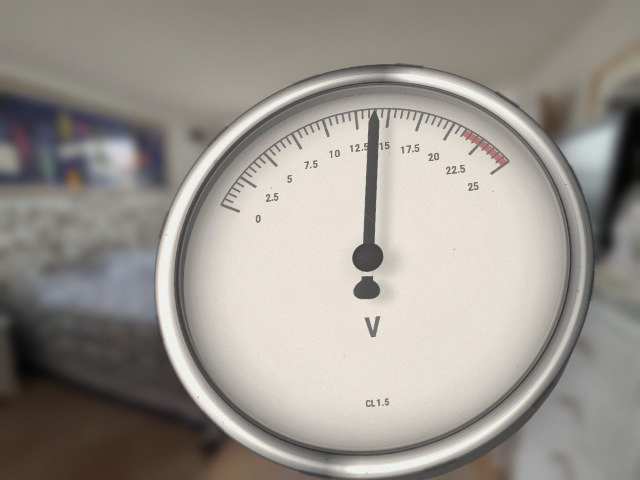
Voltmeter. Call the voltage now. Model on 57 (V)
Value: 14 (V)
